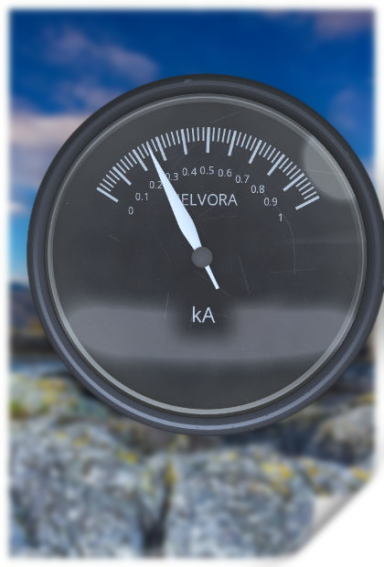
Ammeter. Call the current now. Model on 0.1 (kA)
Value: 0.26 (kA)
